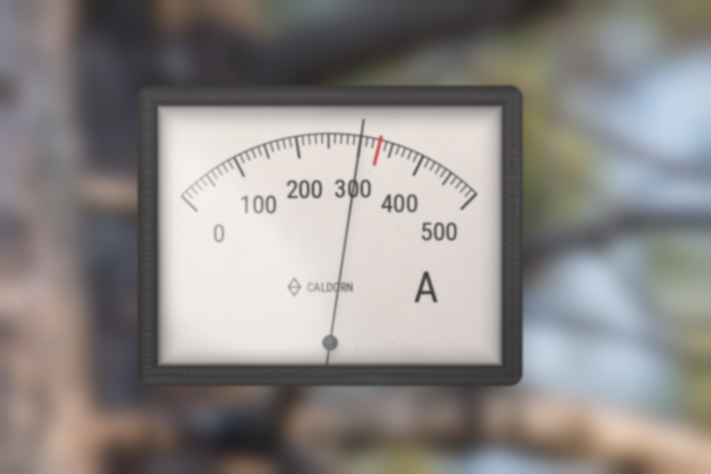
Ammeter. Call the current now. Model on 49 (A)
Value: 300 (A)
